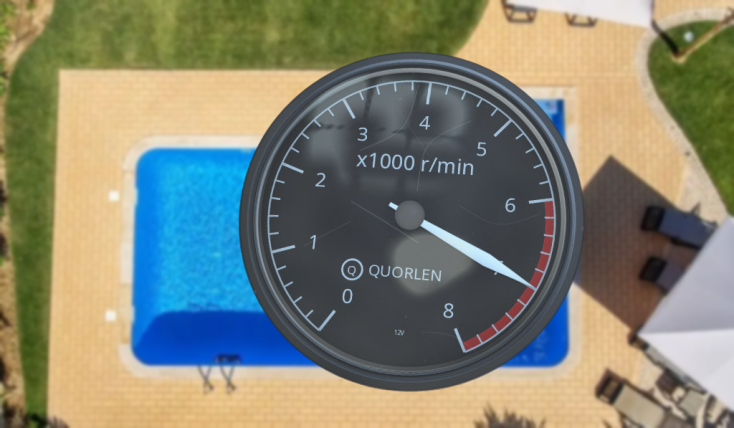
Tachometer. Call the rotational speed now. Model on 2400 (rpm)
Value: 7000 (rpm)
